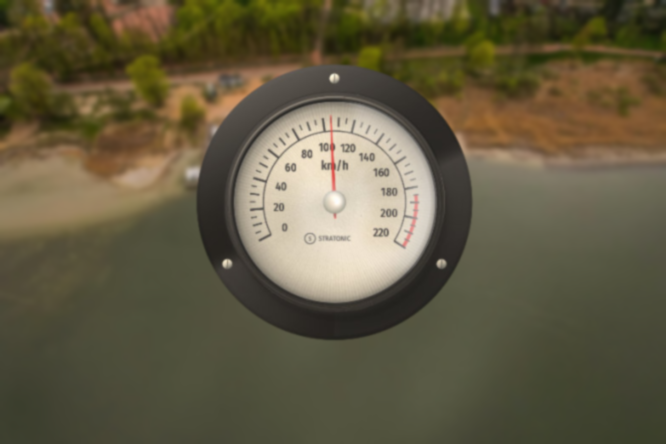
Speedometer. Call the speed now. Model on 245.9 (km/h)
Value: 105 (km/h)
